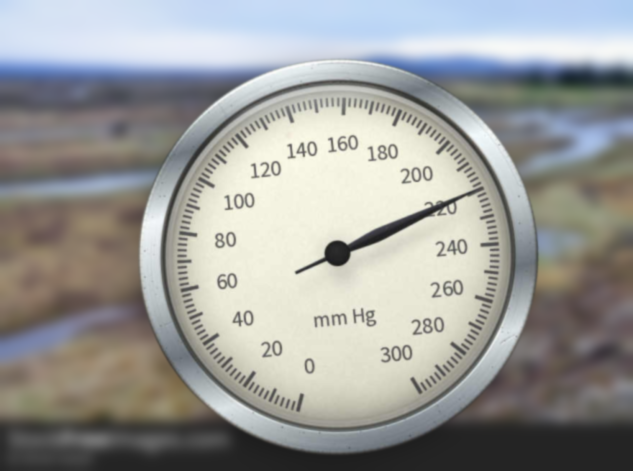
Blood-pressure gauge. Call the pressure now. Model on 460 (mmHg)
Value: 220 (mmHg)
